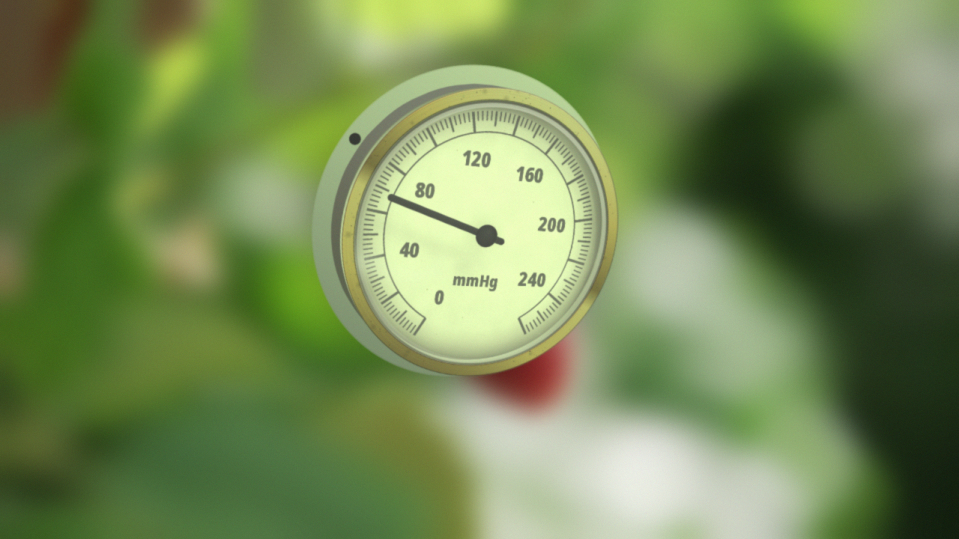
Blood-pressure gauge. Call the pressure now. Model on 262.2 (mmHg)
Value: 68 (mmHg)
